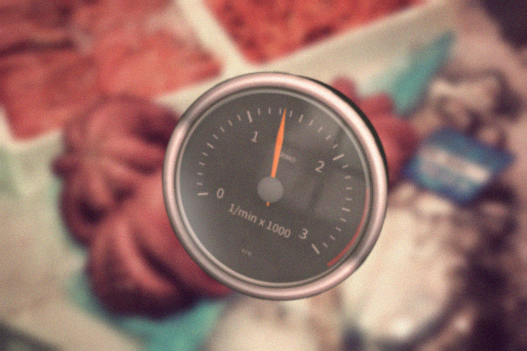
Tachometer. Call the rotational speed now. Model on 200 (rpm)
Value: 1350 (rpm)
